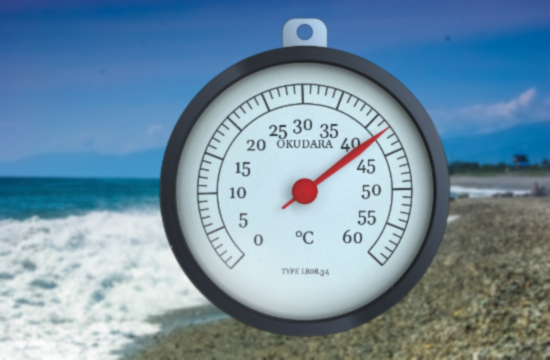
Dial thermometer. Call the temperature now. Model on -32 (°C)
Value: 42 (°C)
